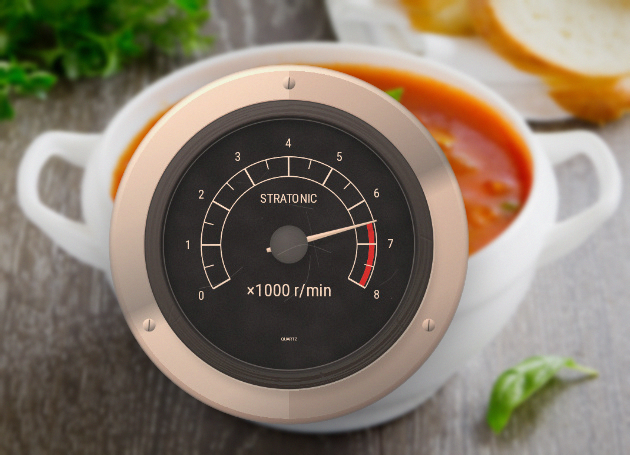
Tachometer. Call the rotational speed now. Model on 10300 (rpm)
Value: 6500 (rpm)
